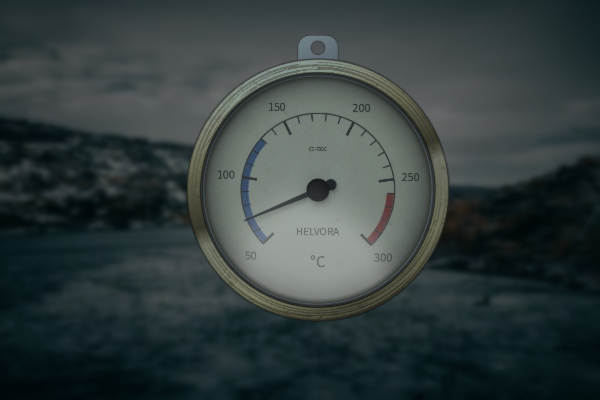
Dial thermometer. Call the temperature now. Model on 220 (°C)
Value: 70 (°C)
